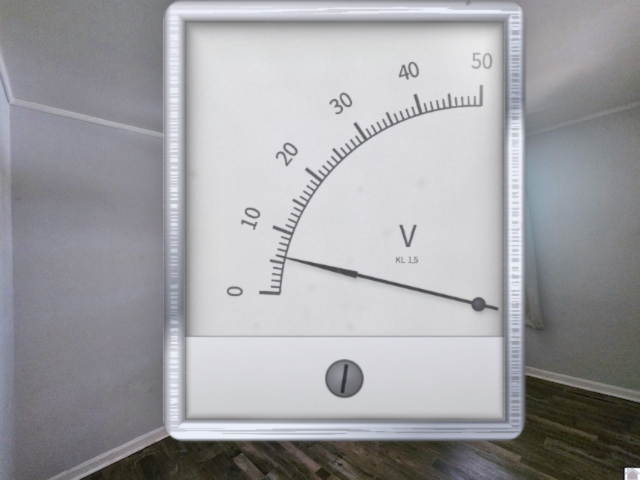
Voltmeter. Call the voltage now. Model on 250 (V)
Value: 6 (V)
